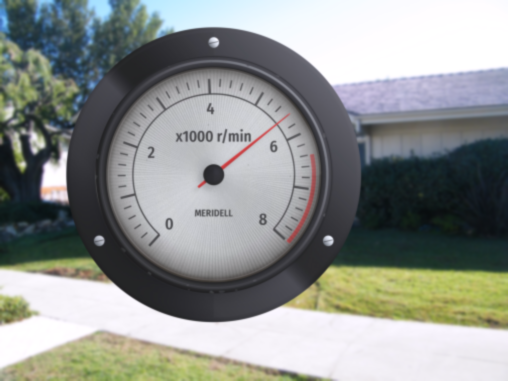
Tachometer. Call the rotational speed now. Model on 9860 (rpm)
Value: 5600 (rpm)
